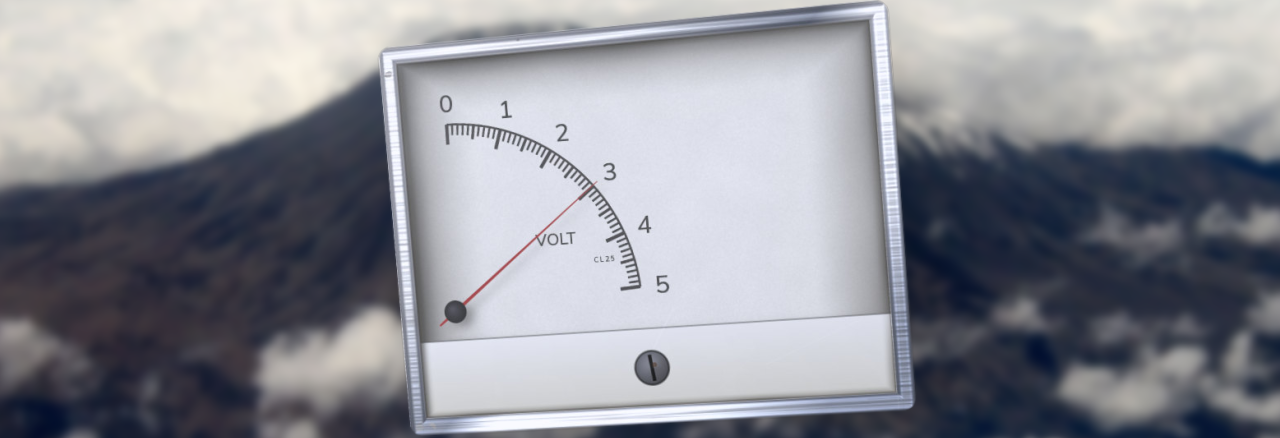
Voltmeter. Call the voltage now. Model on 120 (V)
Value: 3 (V)
